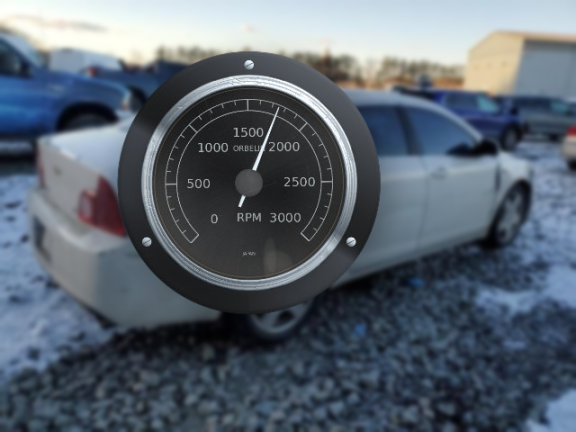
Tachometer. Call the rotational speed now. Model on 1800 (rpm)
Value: 1750 (rpm)
